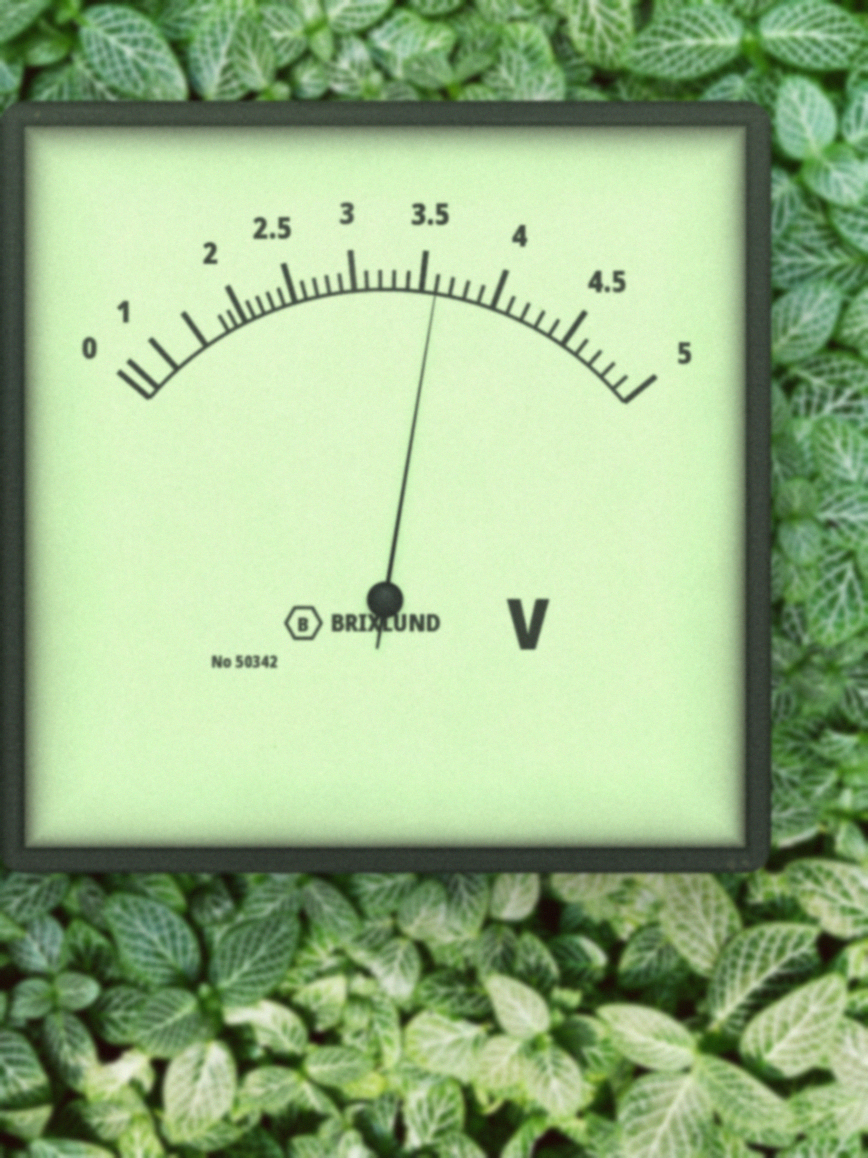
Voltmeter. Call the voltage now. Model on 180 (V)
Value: 3.6 (V)
